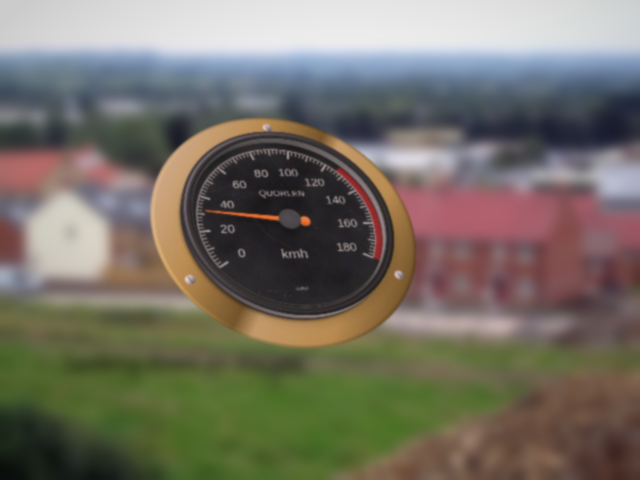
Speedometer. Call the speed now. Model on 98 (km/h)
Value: 30 (km/h)
